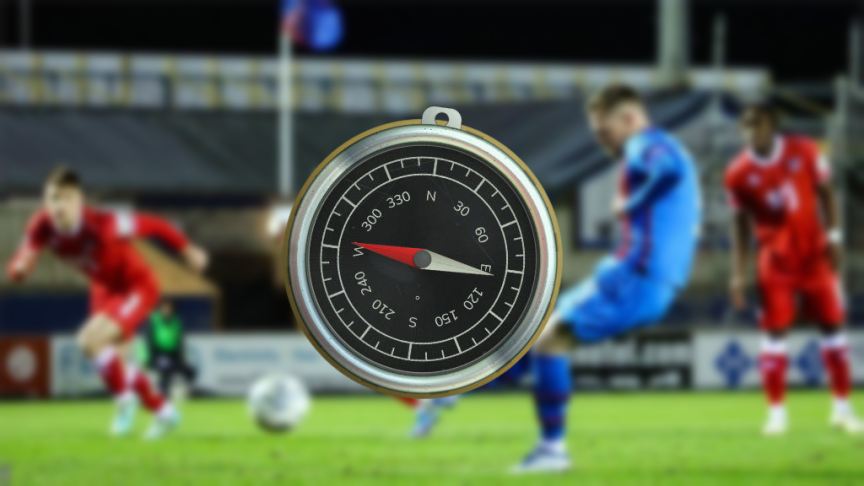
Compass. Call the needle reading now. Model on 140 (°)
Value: 275 (°)
